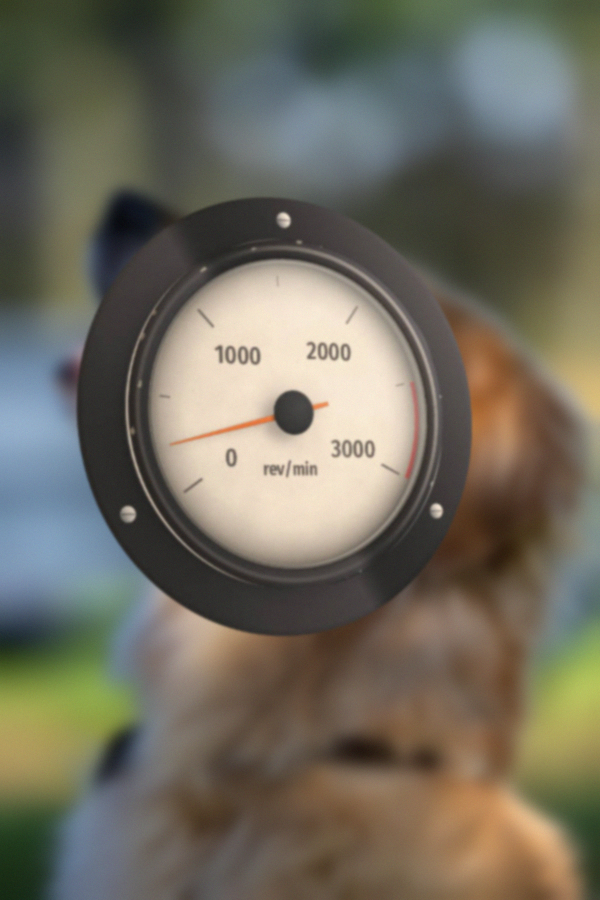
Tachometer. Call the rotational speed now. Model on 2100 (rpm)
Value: 250 (rpm)
